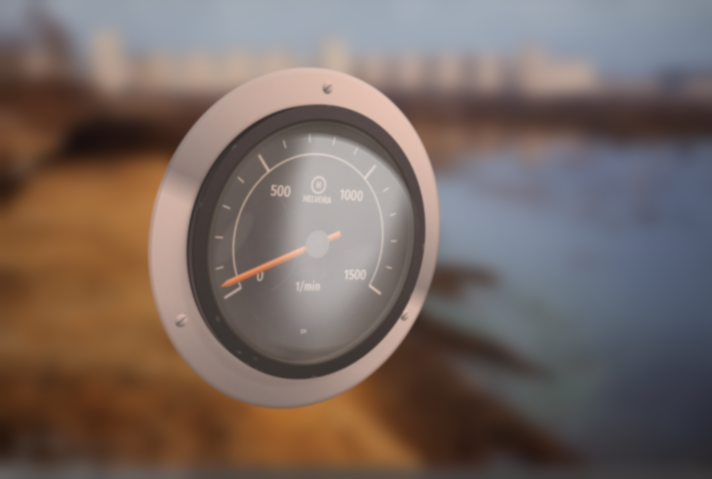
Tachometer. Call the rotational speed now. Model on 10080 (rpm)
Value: 50 (rpm)
